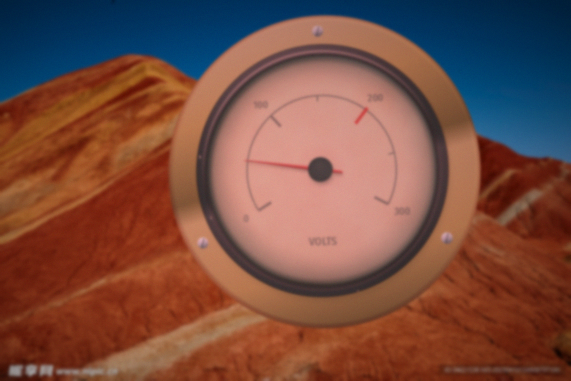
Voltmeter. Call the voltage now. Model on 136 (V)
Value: 50 (V)
